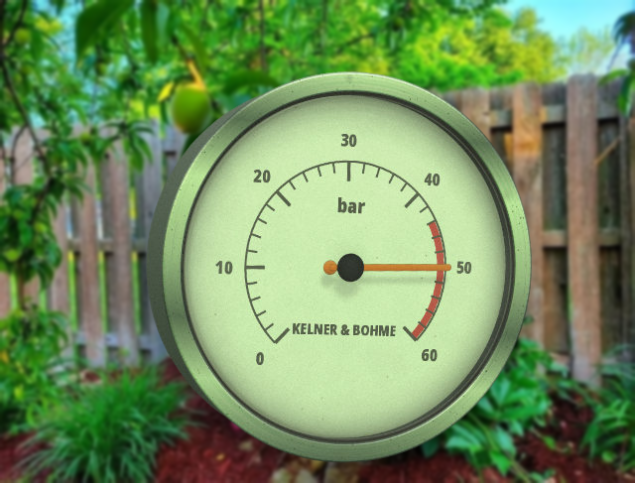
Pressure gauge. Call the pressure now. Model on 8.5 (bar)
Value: 50 (bar)
